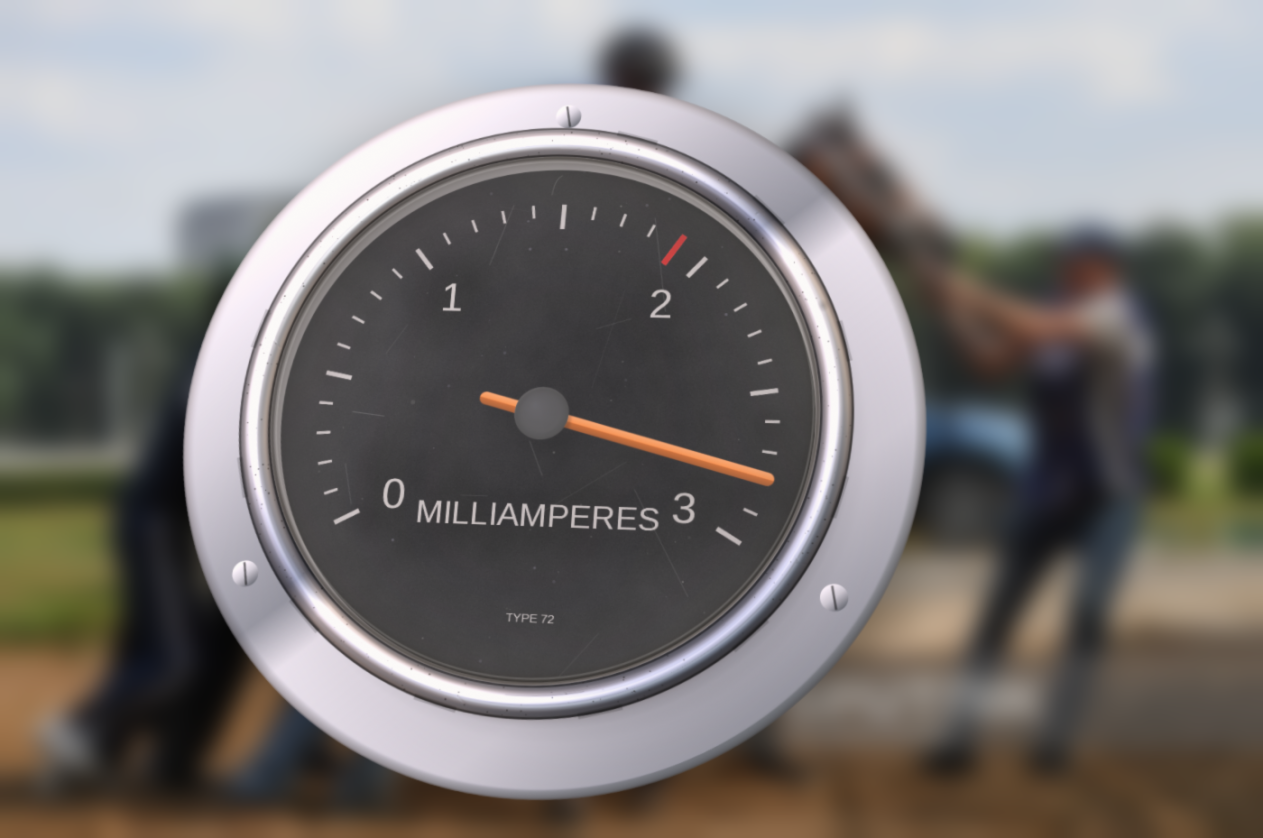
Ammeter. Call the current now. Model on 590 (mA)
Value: 2.8 (mA)
